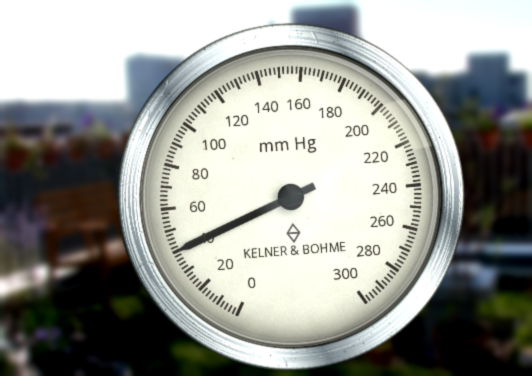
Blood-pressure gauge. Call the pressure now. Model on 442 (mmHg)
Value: 40 (mmHg)
